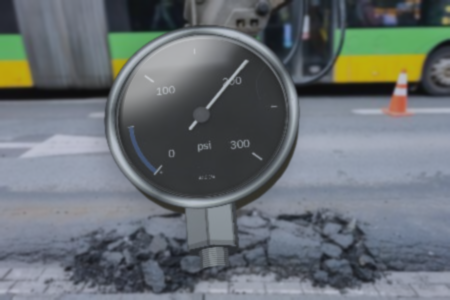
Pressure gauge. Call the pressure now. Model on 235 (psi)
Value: 200 (psi)
